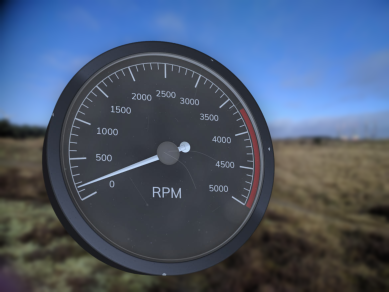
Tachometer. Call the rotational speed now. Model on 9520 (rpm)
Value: 150 (rpm)
